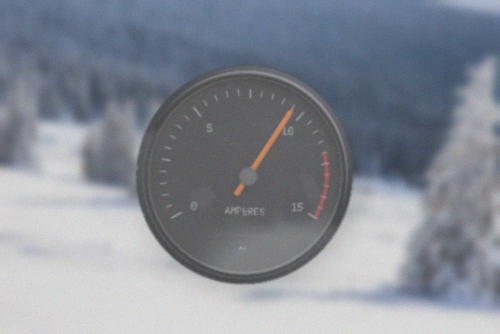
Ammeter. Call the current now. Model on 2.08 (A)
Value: 9.5 (A)
